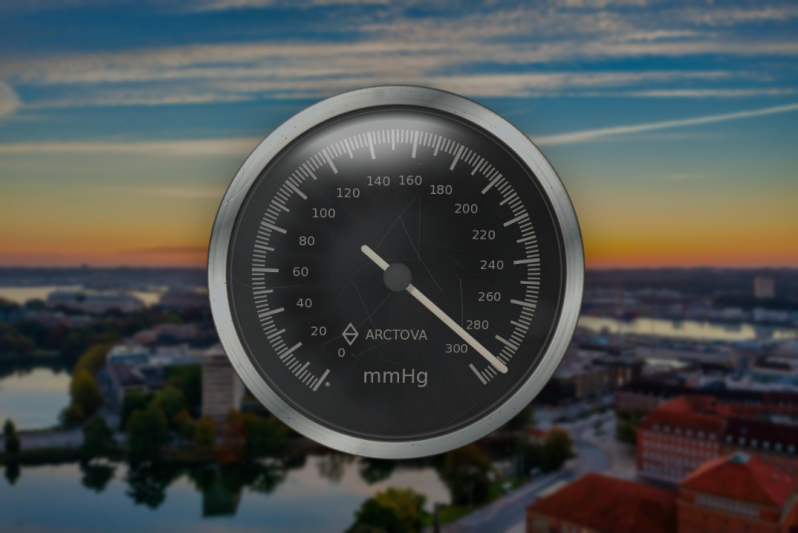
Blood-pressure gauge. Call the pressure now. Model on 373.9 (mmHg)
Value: 290 (mmHg)
